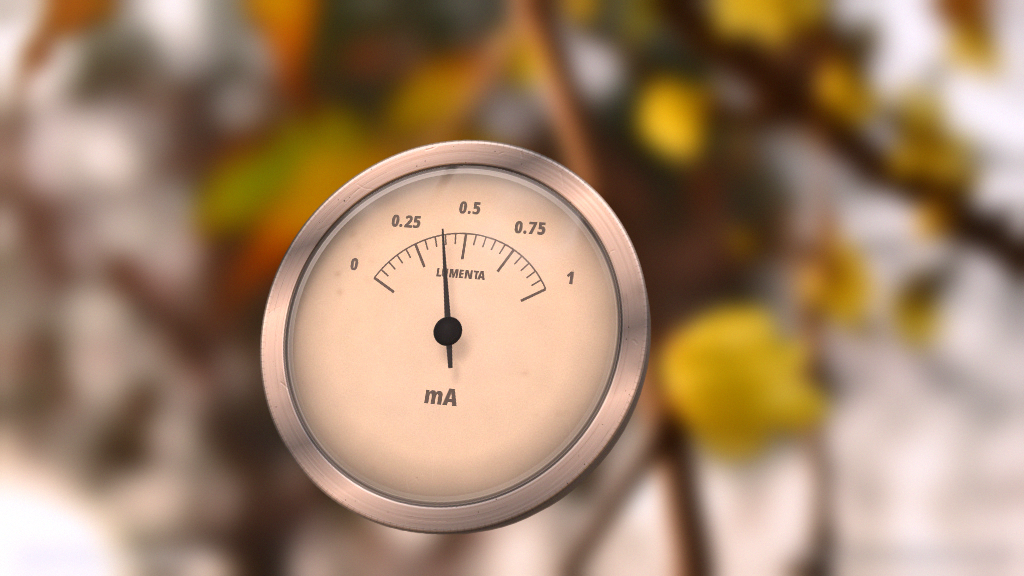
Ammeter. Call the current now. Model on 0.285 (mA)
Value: 0.4 (mA)
